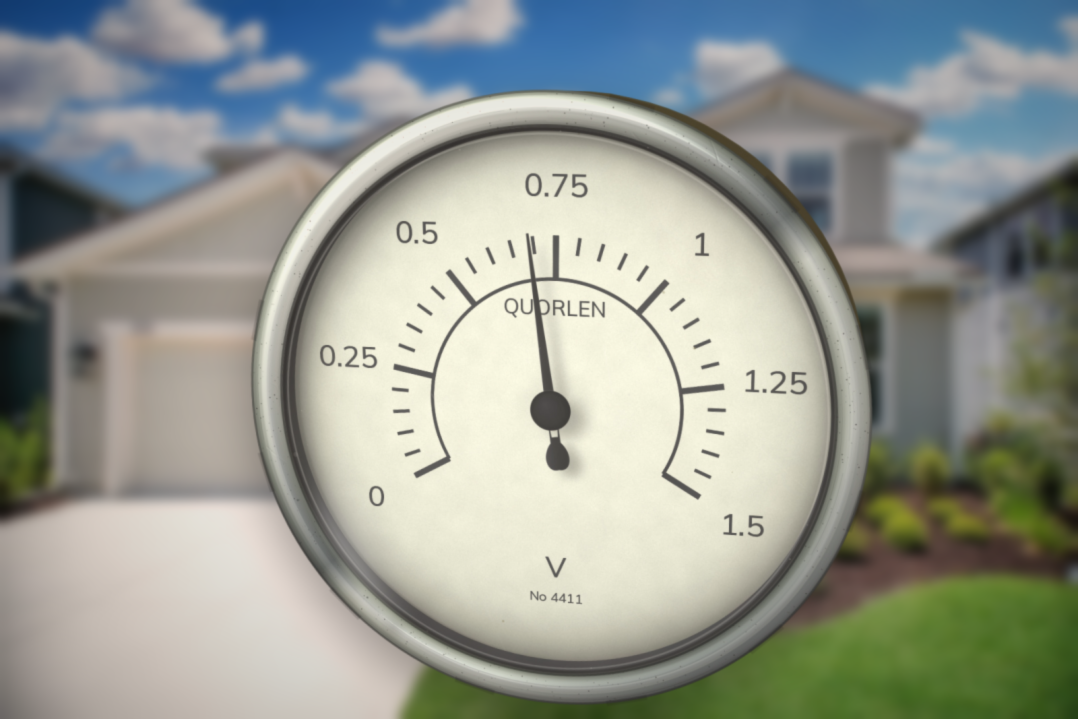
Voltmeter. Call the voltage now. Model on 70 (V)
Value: 0.7 (V)
